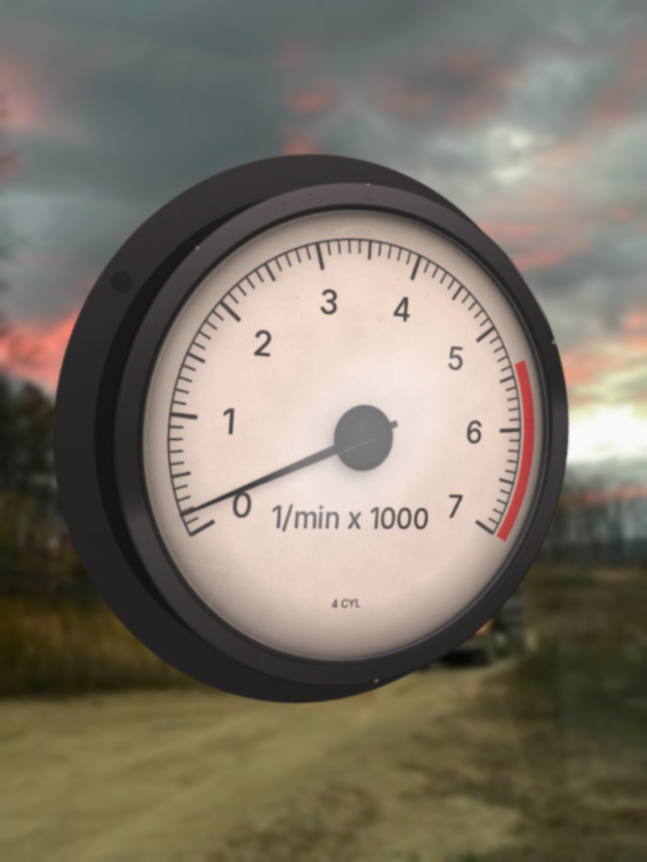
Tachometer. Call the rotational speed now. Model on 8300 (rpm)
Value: 200 (rpm)
